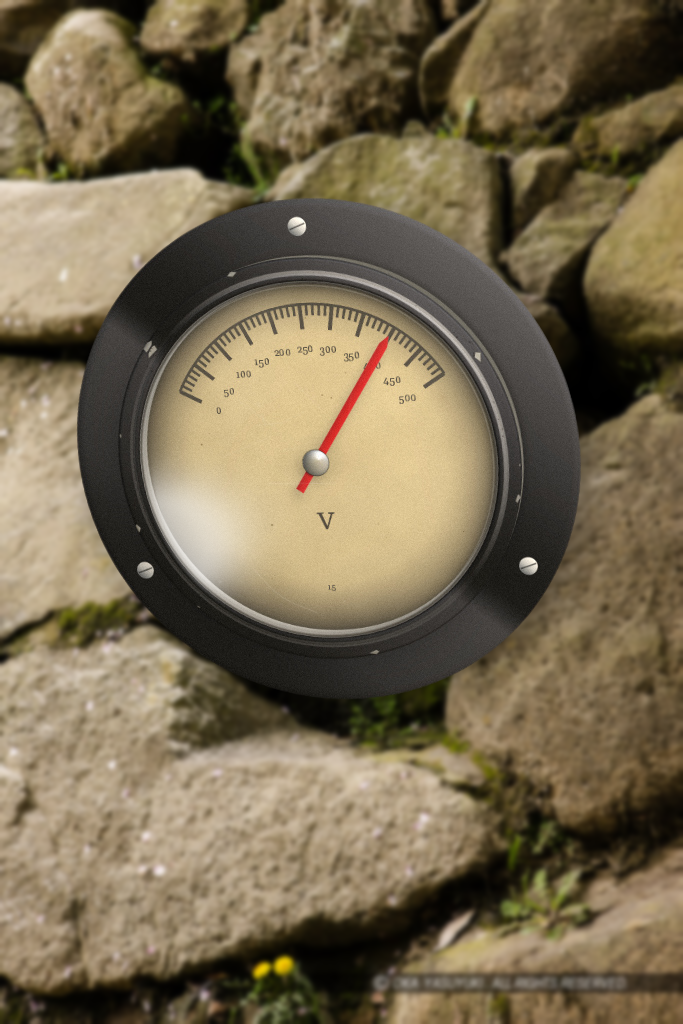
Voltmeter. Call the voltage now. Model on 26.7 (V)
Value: 400 (V)
